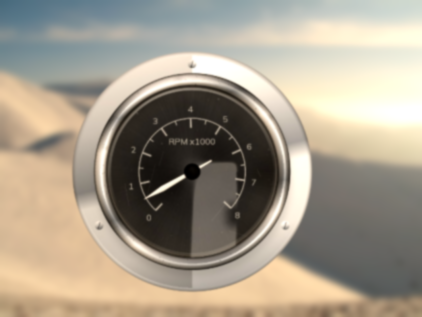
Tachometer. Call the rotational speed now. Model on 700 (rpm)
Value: 500 (rpm)
